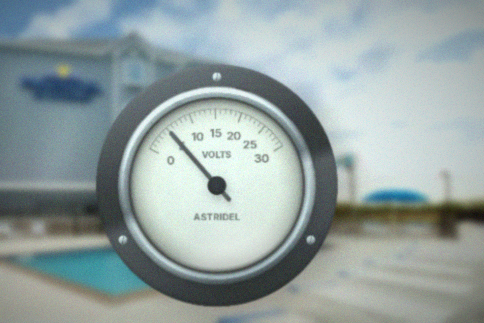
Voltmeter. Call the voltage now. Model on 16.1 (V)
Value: 5 (V)
